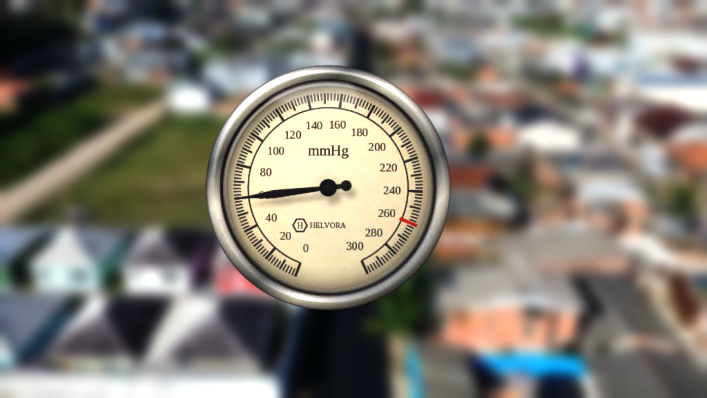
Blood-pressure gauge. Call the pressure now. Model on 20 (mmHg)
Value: 60 (mmHg)
